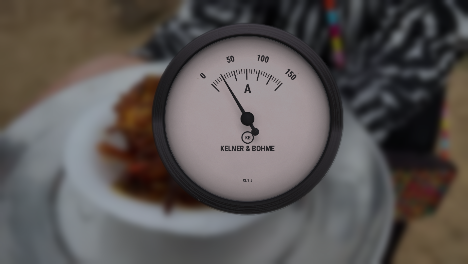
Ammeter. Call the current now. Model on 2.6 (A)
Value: 25 (A)
